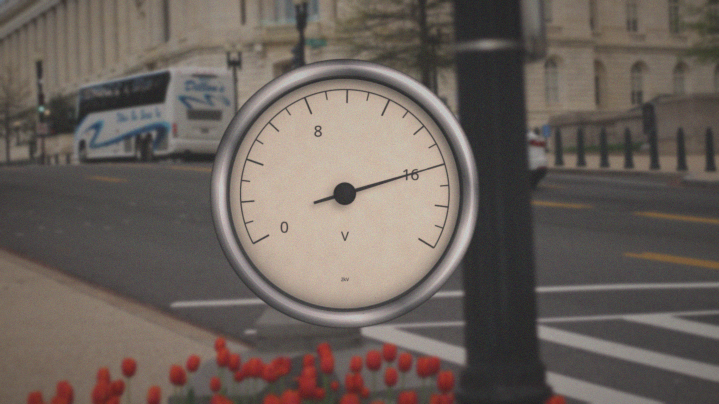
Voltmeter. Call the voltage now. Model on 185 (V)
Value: 16 (V)
